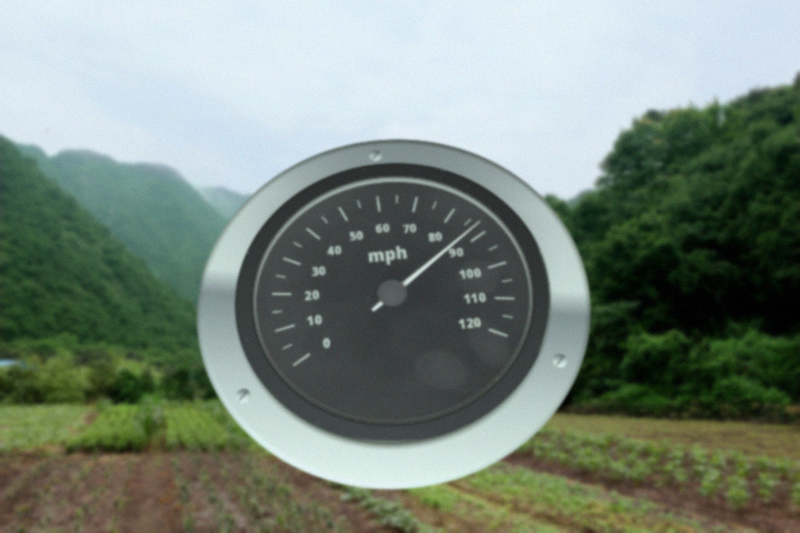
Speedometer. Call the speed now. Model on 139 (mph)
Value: 87.5 (mph)
